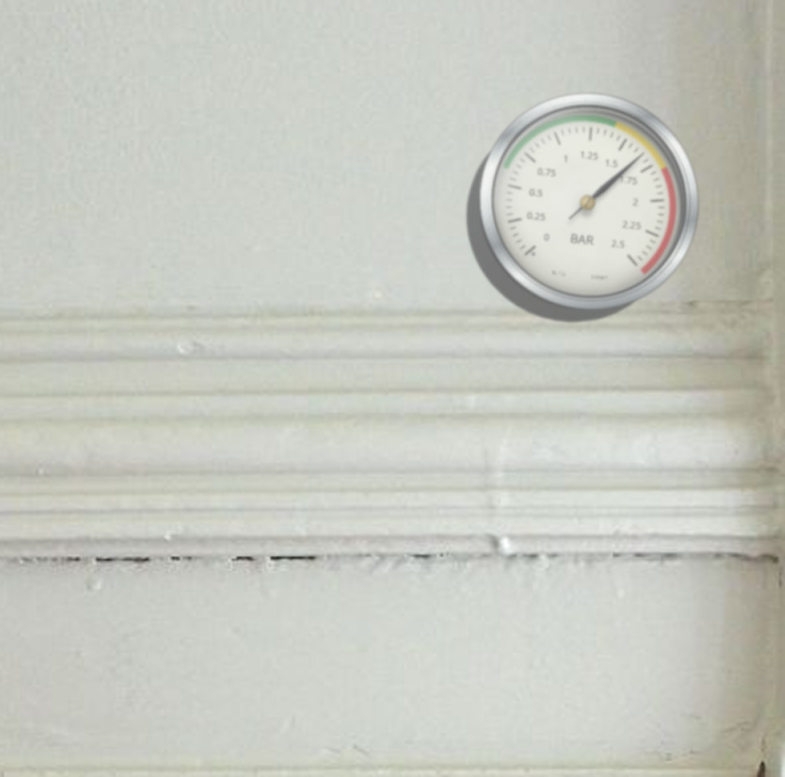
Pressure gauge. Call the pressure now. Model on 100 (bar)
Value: 1.65 (bar)
